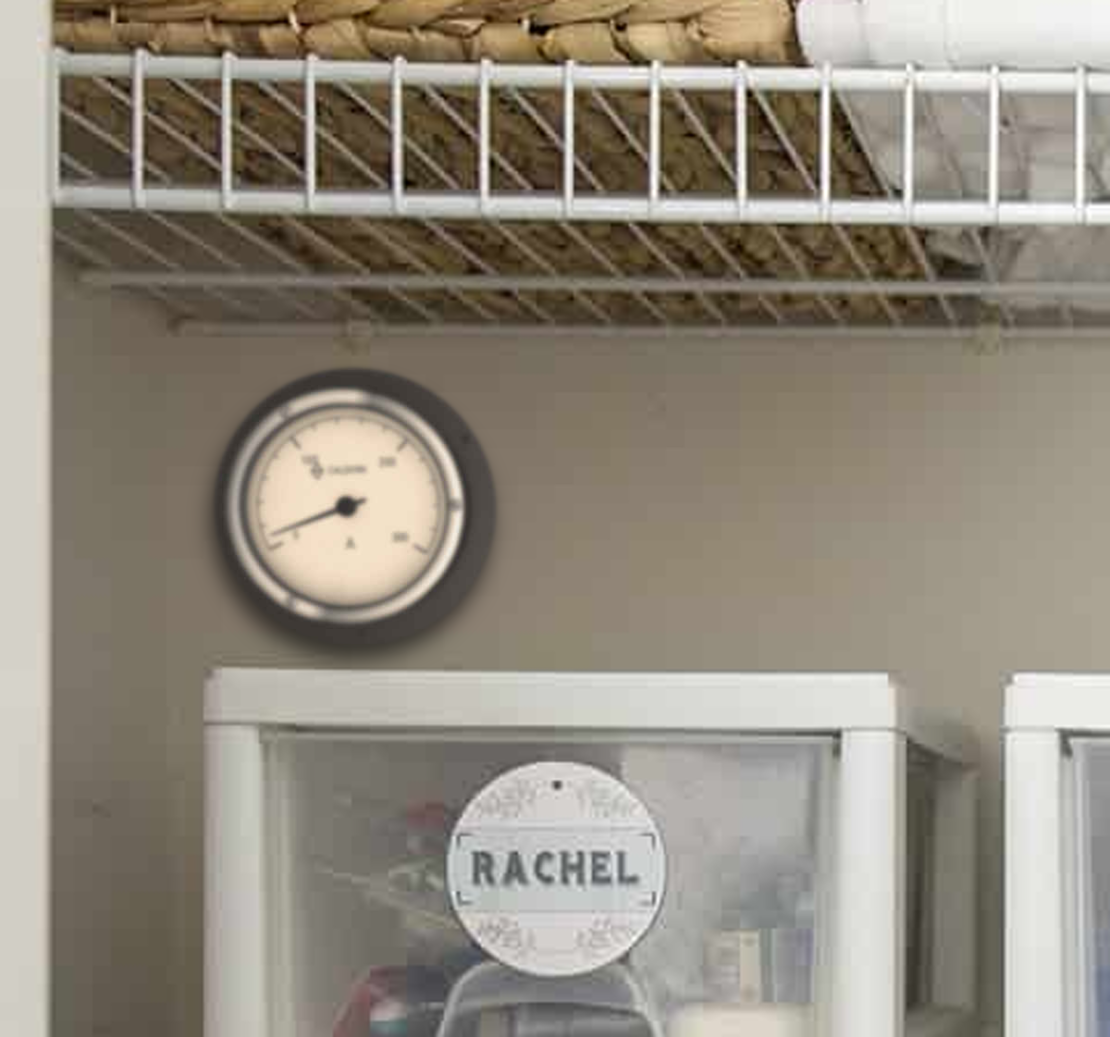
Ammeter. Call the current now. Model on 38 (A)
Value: 10 (A)
